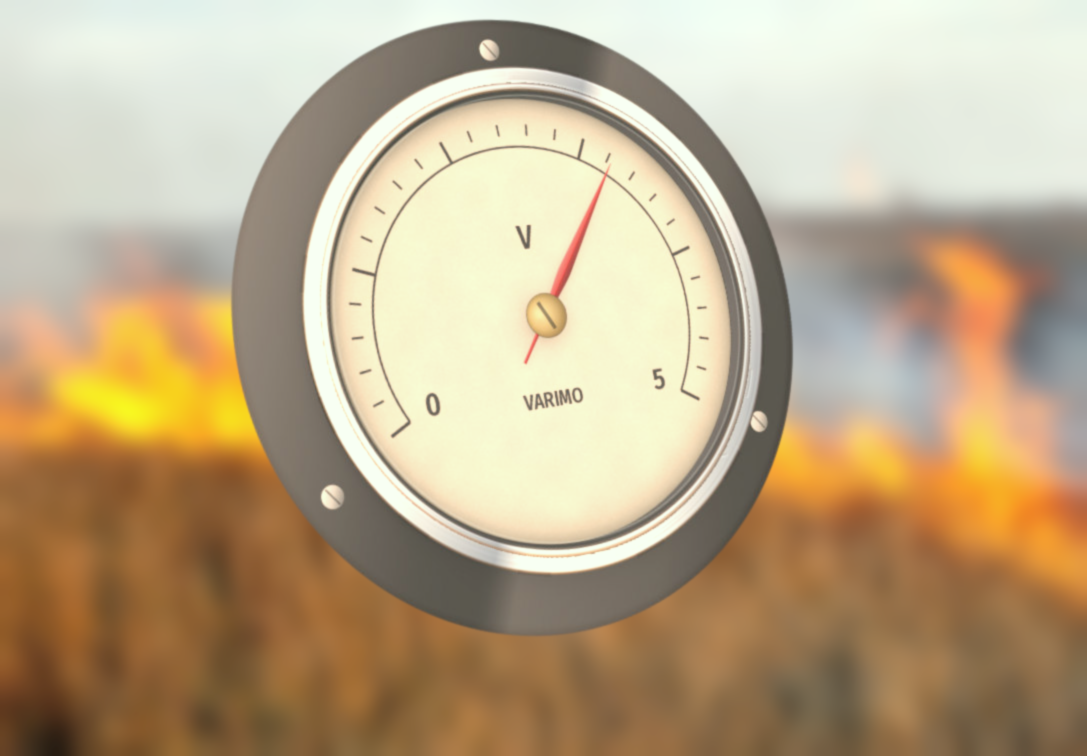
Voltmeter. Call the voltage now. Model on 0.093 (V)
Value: 3.2 (V)
